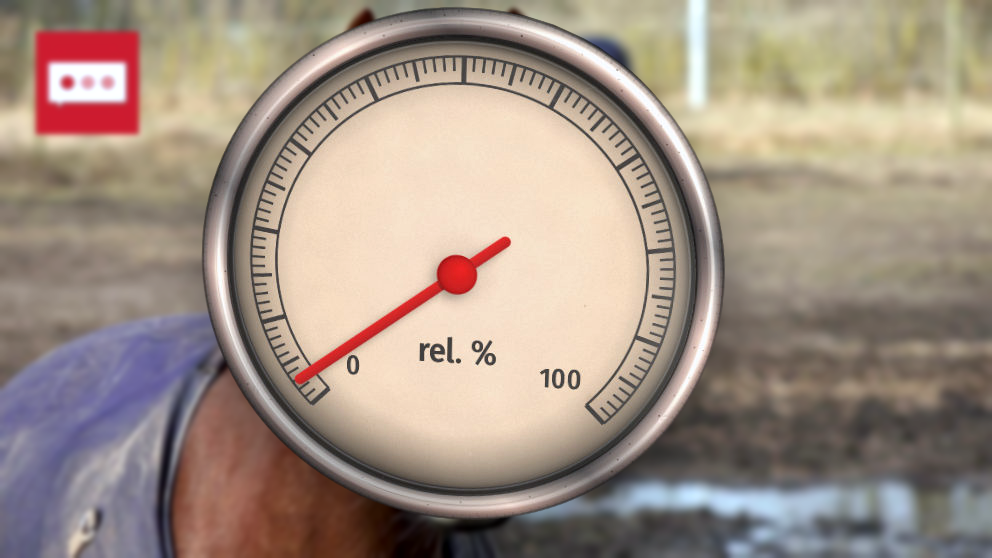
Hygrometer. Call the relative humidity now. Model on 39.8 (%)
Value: 3 (%)
